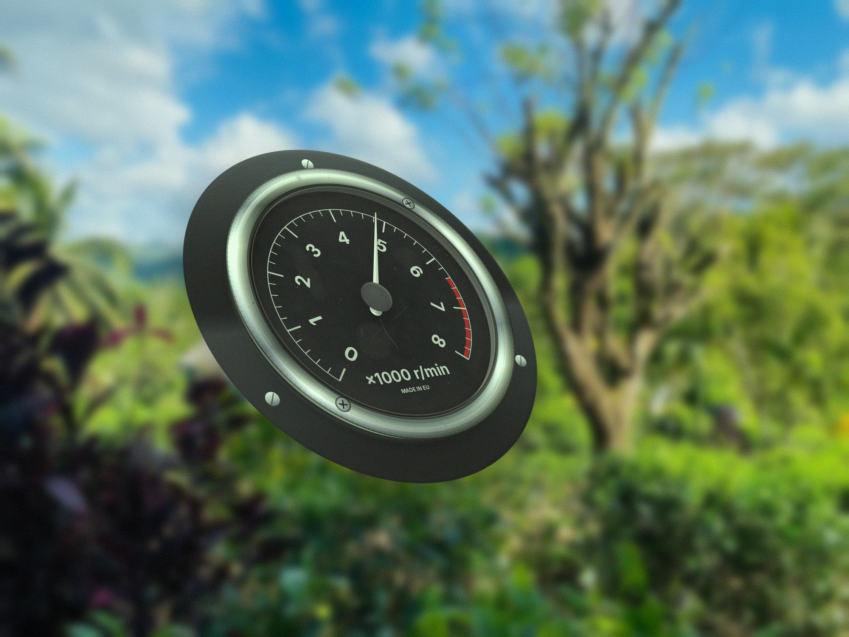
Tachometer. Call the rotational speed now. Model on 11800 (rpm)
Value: 4800 (rpm)
